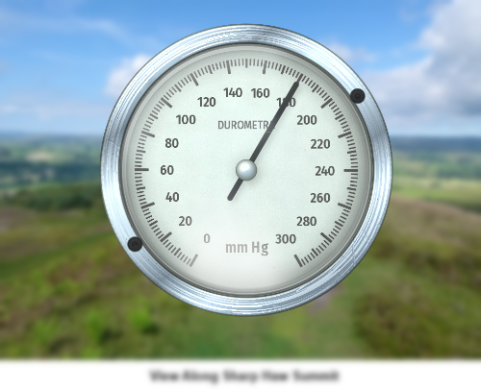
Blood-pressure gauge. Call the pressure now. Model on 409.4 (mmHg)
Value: 180 (mmHg)
